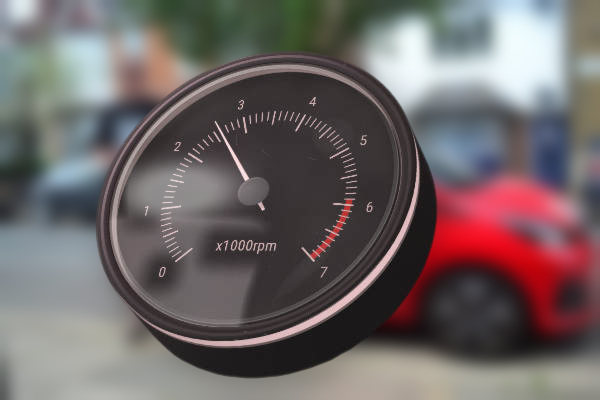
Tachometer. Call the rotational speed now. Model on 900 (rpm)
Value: 2600 (rpm)
